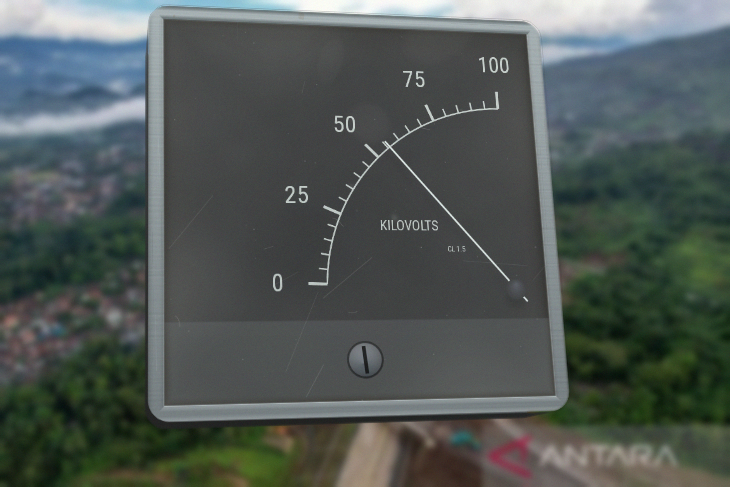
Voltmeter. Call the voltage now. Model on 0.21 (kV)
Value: 55 (kV)
